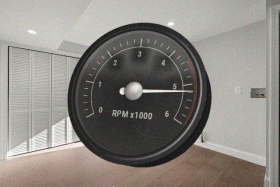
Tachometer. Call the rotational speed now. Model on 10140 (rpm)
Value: 5200 (rpm)
